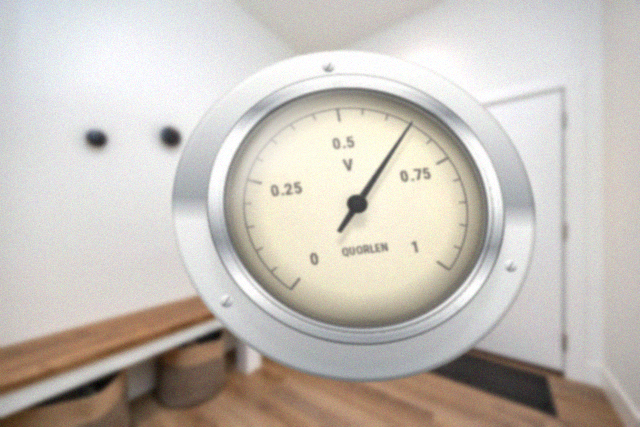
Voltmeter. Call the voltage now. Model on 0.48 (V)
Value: 0.65 (V)
